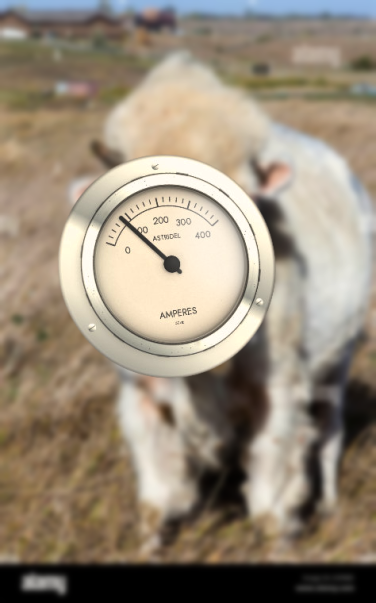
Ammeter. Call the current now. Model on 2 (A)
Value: 80 (A)
